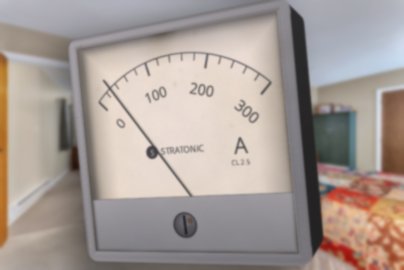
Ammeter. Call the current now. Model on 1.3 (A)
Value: 30 (A)
